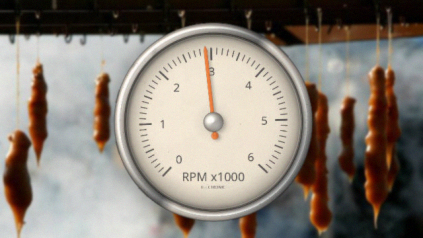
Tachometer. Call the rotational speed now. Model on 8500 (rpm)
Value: 2900 (rpm)
